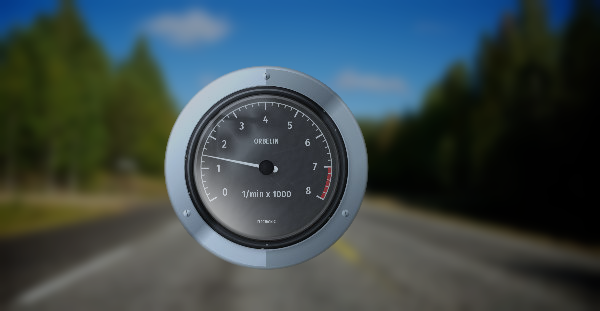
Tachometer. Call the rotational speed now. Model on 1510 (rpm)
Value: 1400 (rpm)
